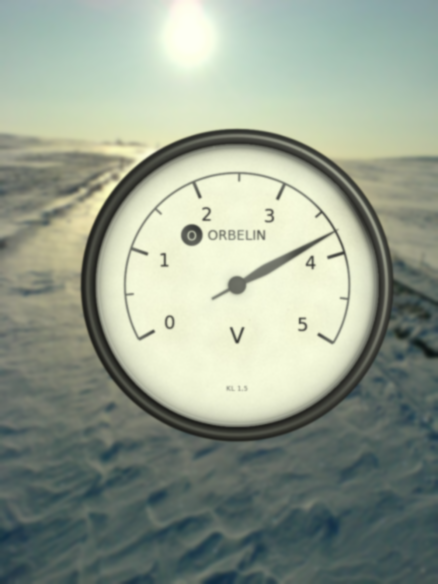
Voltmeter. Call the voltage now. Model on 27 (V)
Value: 3.75 (V)
